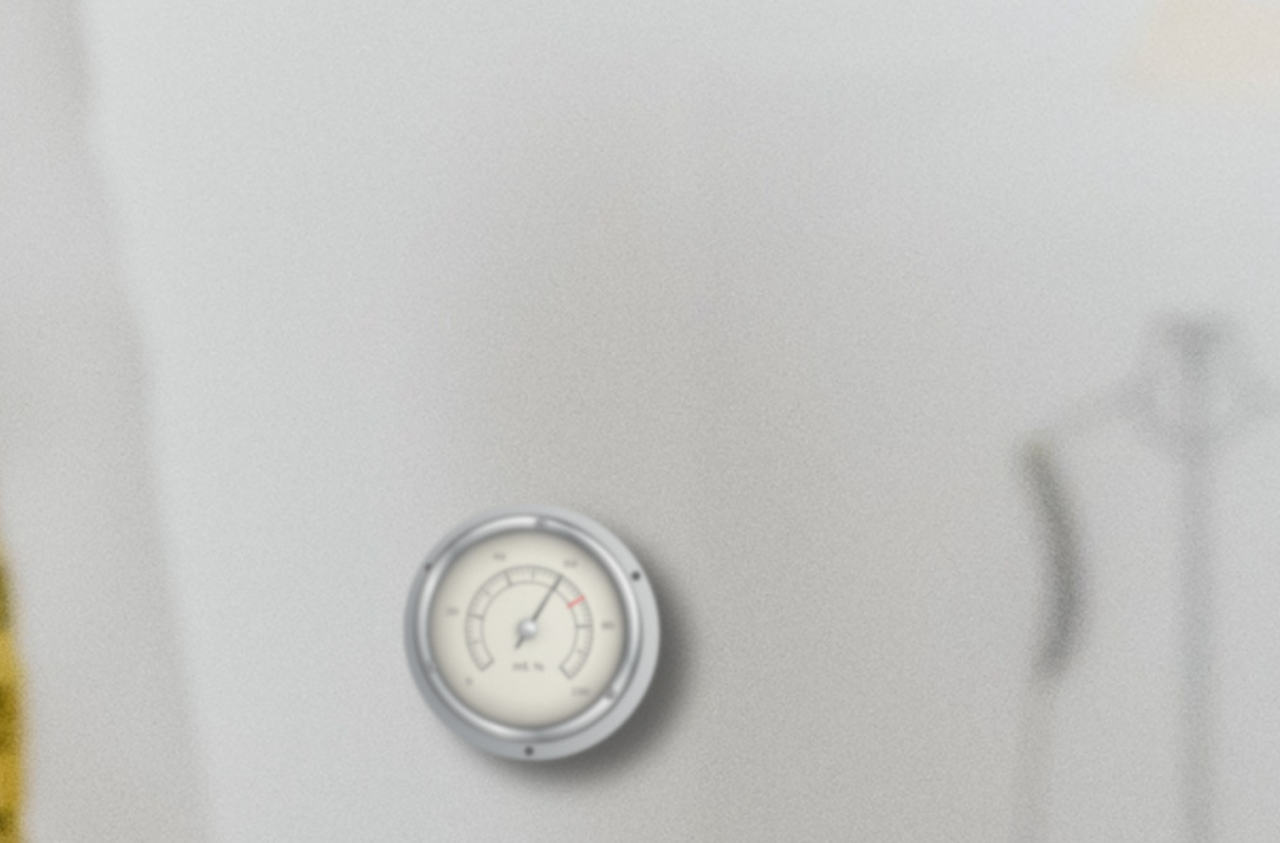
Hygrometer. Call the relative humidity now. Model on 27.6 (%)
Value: 60 (%)
